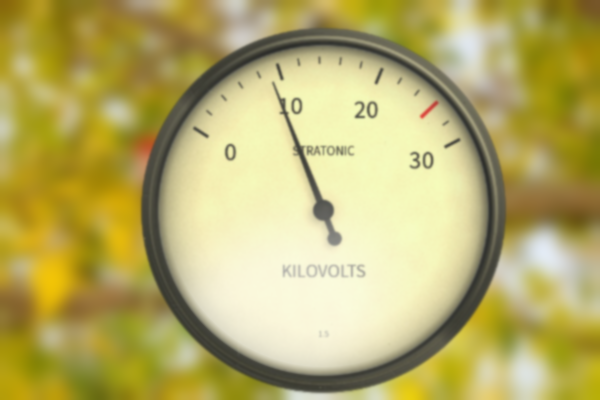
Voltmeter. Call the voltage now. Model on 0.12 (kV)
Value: 9 (kV)
